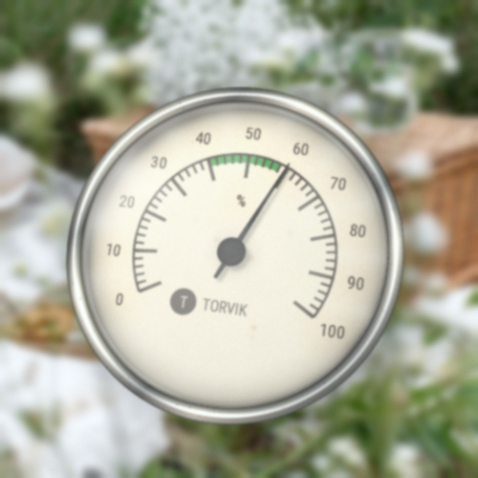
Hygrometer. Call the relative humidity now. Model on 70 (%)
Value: 60 (%)
